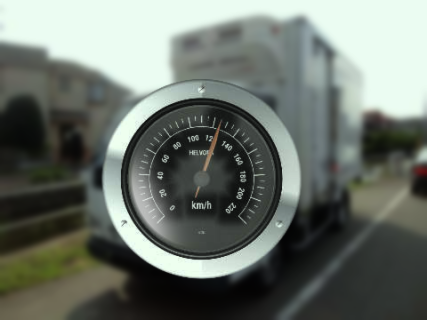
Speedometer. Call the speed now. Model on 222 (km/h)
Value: 125 (km/h)
